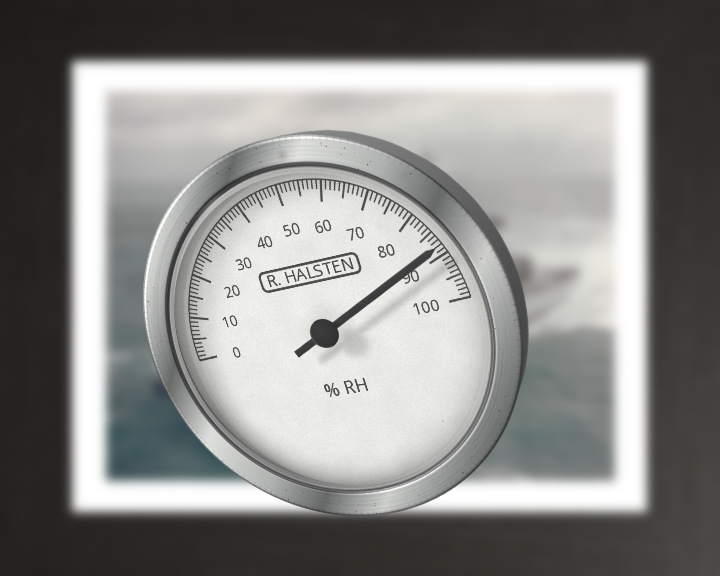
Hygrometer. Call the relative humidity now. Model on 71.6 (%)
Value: 88 (%)
